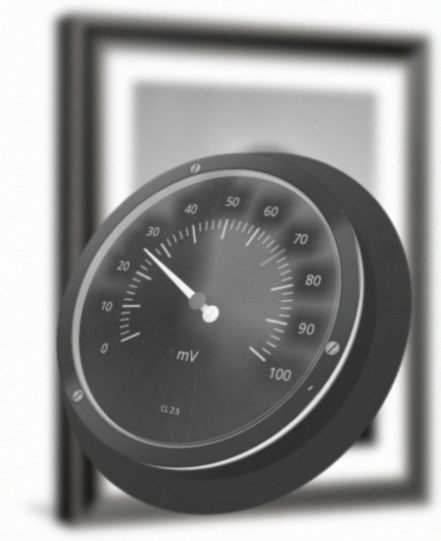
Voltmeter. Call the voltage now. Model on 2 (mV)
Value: 26 (mV)
